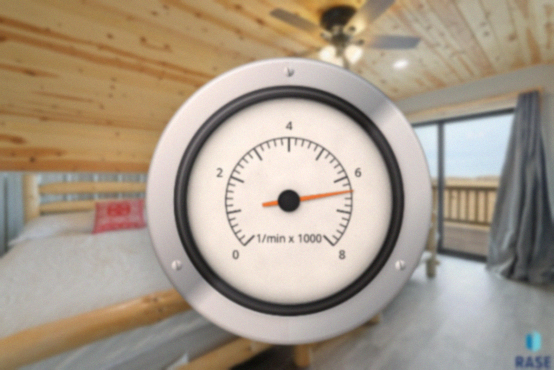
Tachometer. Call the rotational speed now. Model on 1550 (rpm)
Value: 6400 (rpm)
